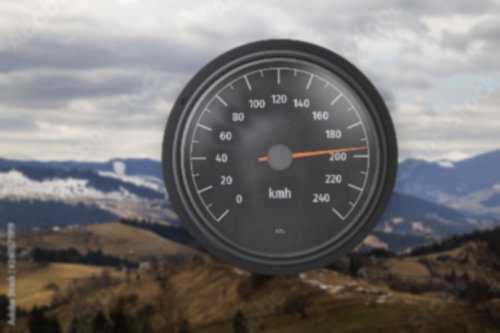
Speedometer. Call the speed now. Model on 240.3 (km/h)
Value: 195 (km/h)
